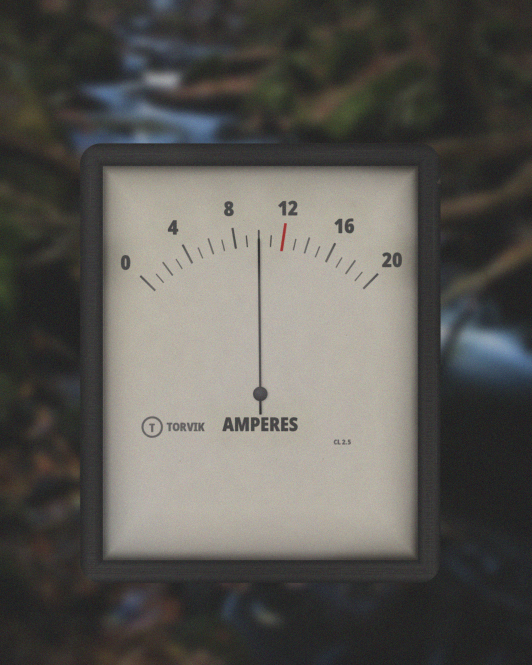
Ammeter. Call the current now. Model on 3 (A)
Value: 10 (A)
